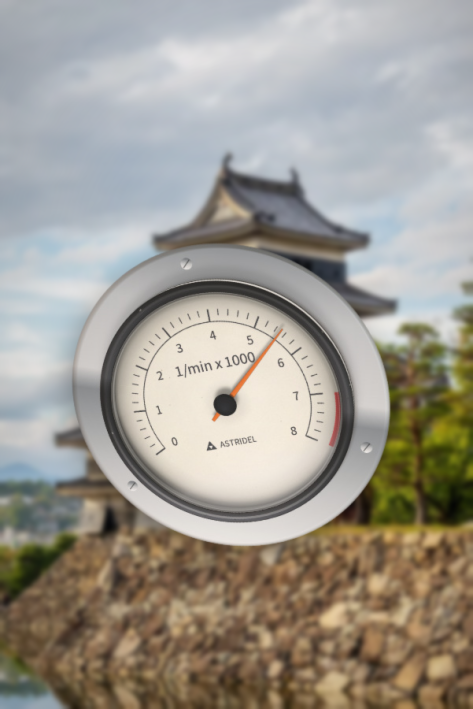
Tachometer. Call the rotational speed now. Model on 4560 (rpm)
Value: 5500 (rpm)
